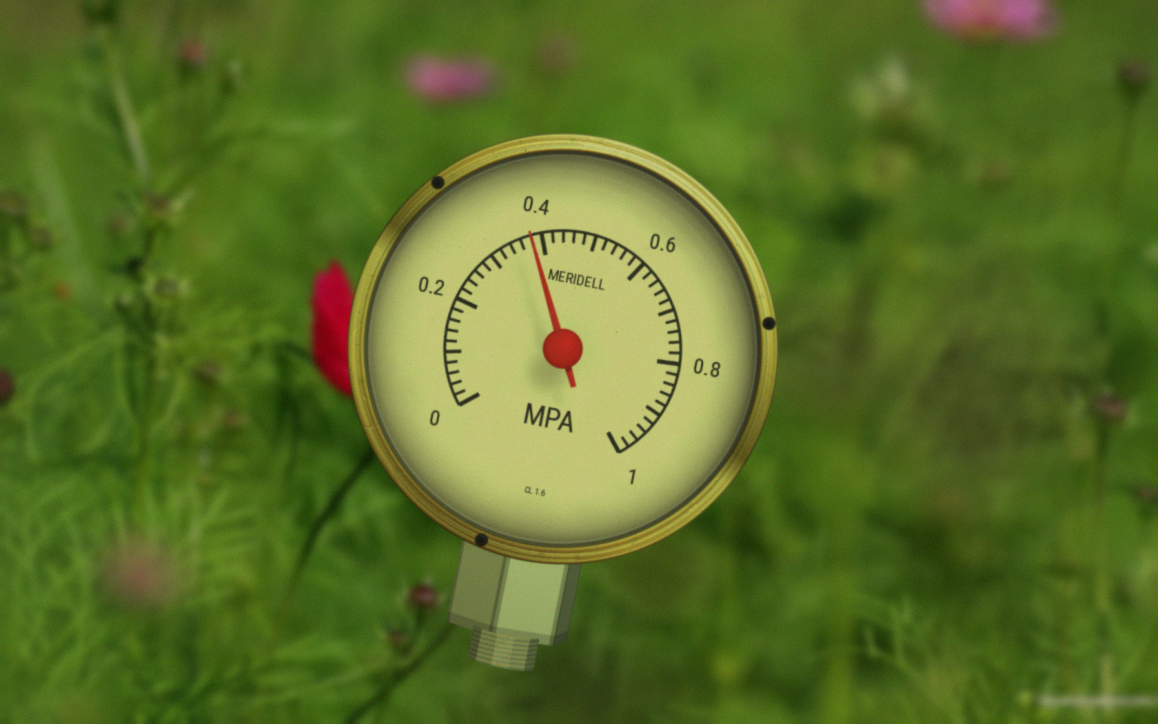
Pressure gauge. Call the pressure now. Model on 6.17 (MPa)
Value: 0.38 (MPa)
